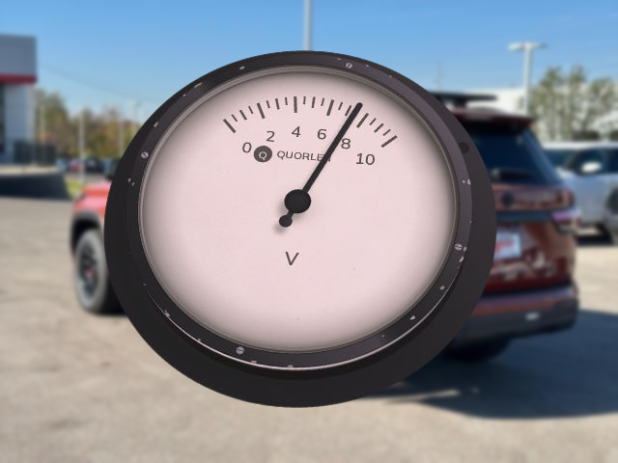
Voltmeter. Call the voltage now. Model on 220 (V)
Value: 7.5 (V)
